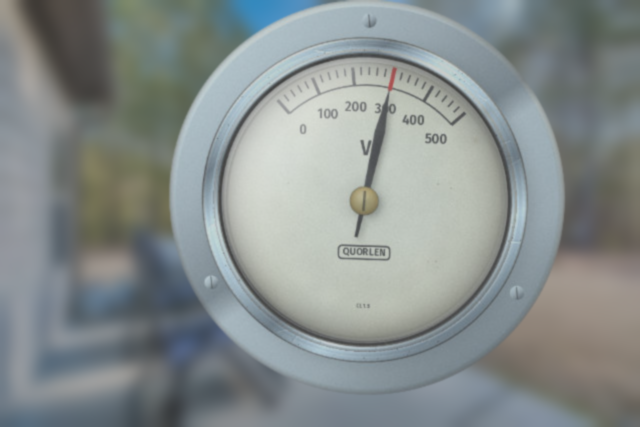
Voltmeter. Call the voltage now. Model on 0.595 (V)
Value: 300 (V)
